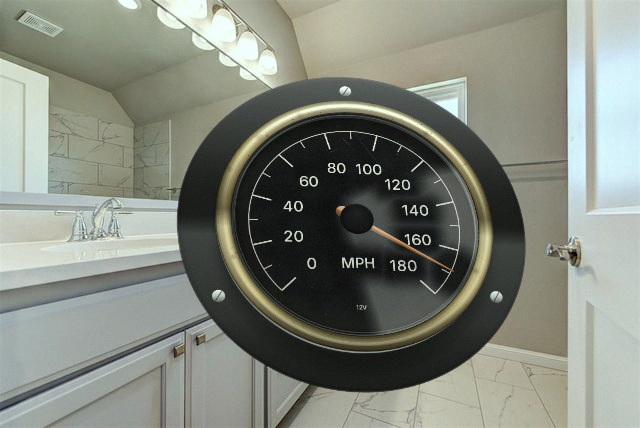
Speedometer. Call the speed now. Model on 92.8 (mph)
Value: 170 (mph)
